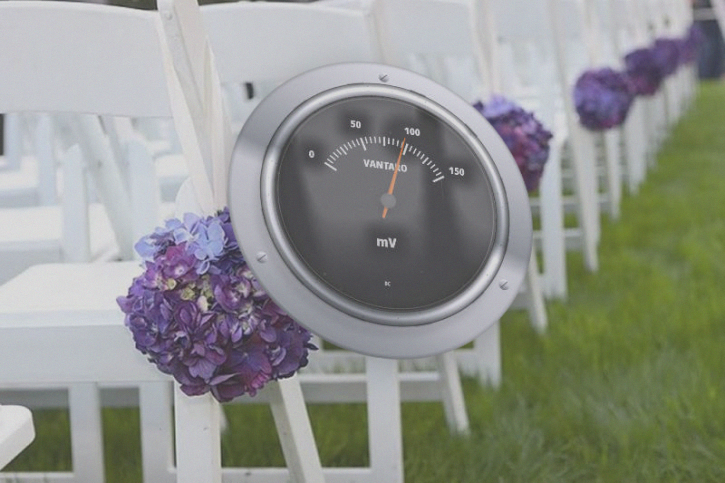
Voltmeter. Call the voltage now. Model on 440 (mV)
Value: 95 (mV)
